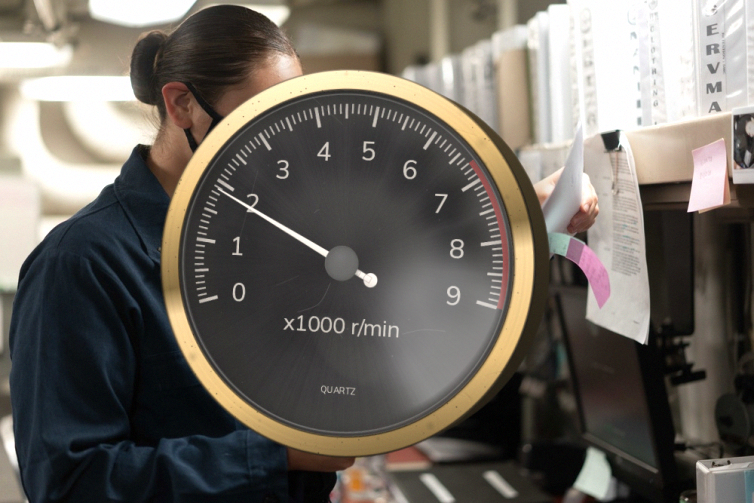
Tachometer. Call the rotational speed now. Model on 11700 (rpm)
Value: 1900 (rpm)
